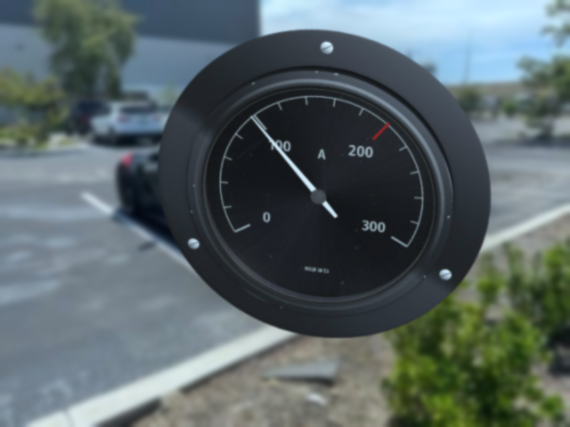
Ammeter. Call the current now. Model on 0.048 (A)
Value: 100 (A)
